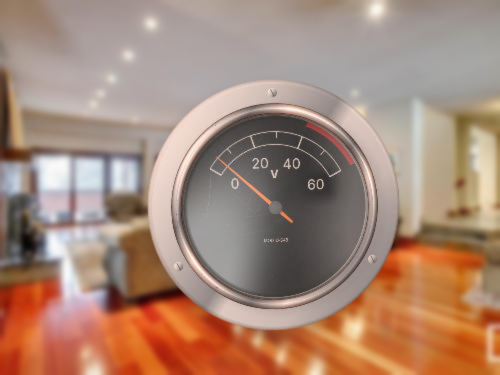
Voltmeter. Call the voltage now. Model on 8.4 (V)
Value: 5 (V)
